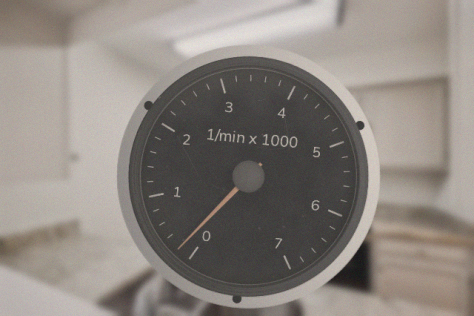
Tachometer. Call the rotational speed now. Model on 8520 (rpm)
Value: 200 (rpm)
